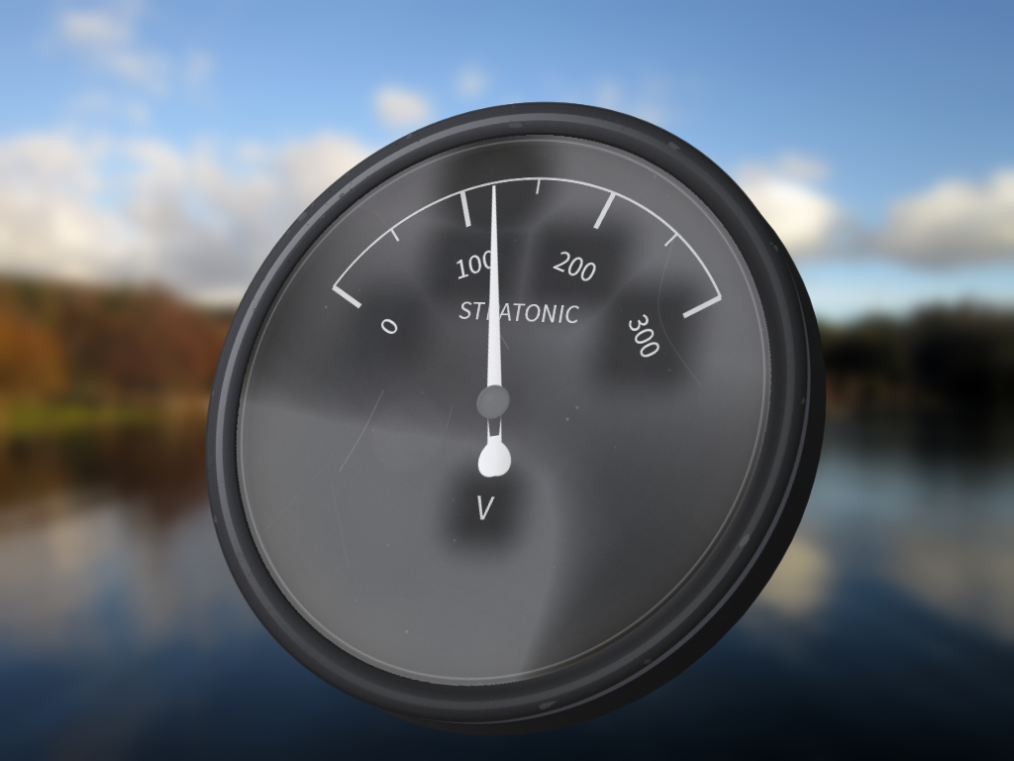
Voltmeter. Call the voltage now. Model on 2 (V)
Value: 125 (V)
